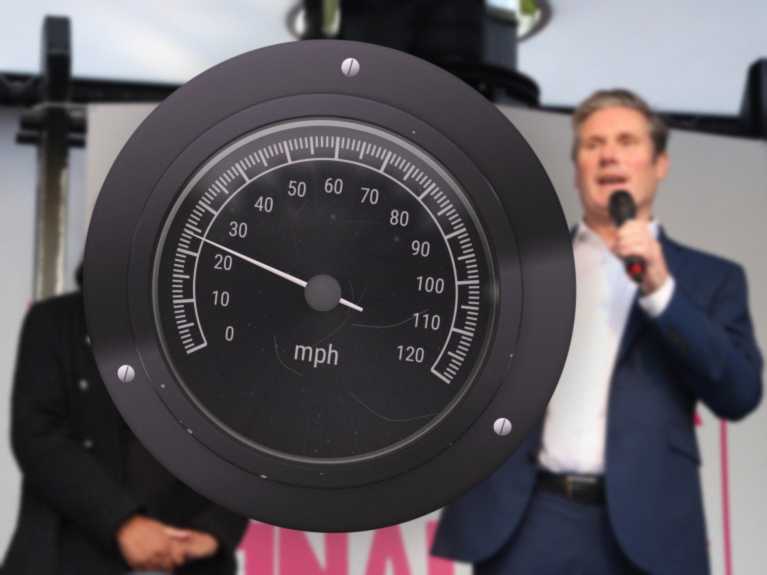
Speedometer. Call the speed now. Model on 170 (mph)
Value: 24 (mph)
